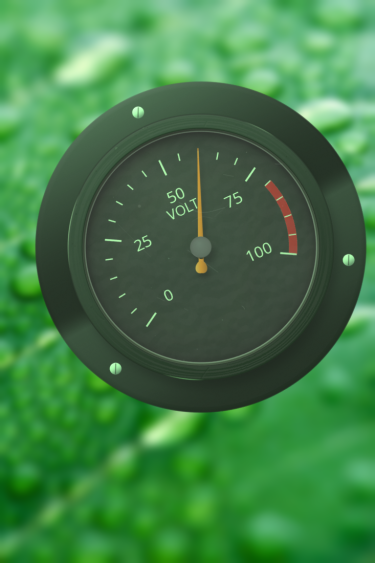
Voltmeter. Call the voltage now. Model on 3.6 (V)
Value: 60 (V)
